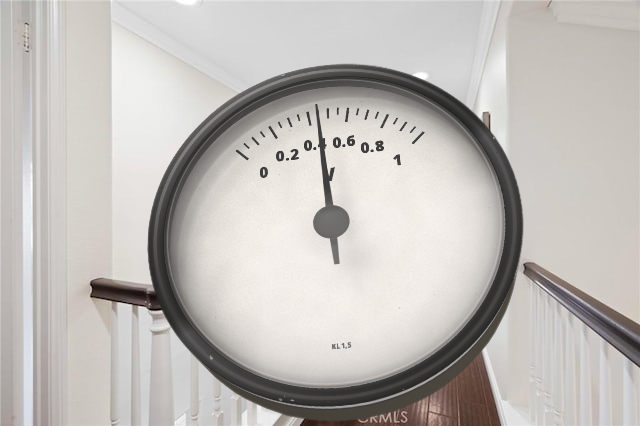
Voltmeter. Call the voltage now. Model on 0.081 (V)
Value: 0.45 (V)
